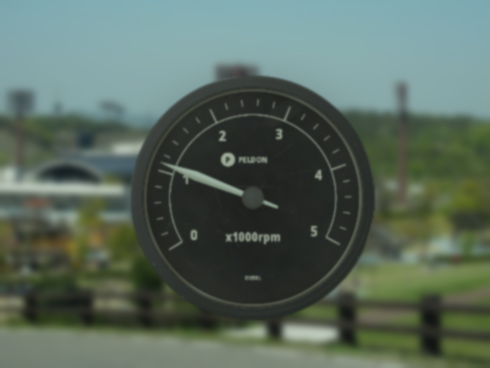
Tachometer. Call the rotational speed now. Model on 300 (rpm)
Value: 1100 (rpm)
